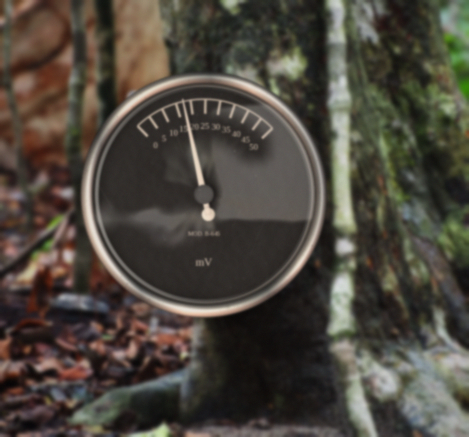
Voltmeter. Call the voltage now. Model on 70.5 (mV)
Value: 17.5 (mV)
